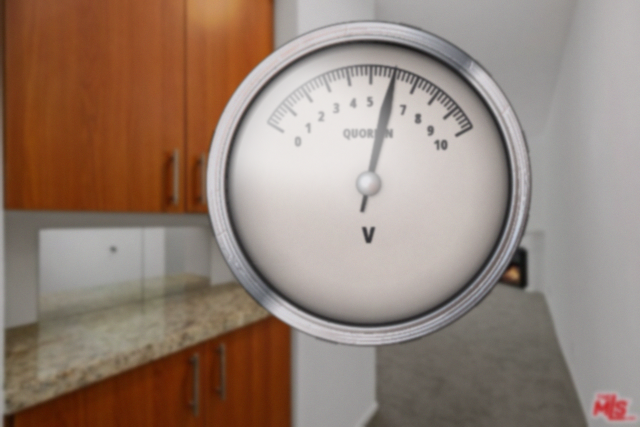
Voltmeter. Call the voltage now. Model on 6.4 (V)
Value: 6 (V)
